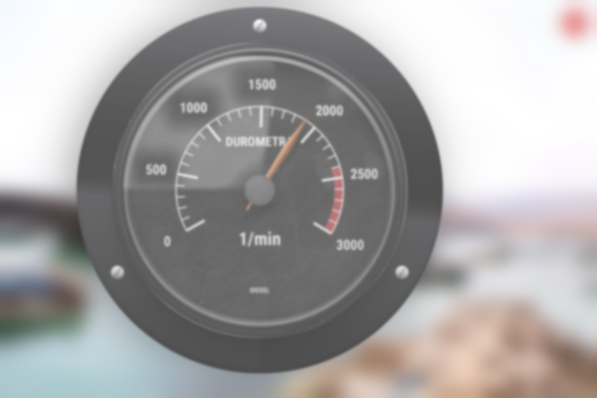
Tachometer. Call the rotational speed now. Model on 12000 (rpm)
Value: 1900 (rpm)
